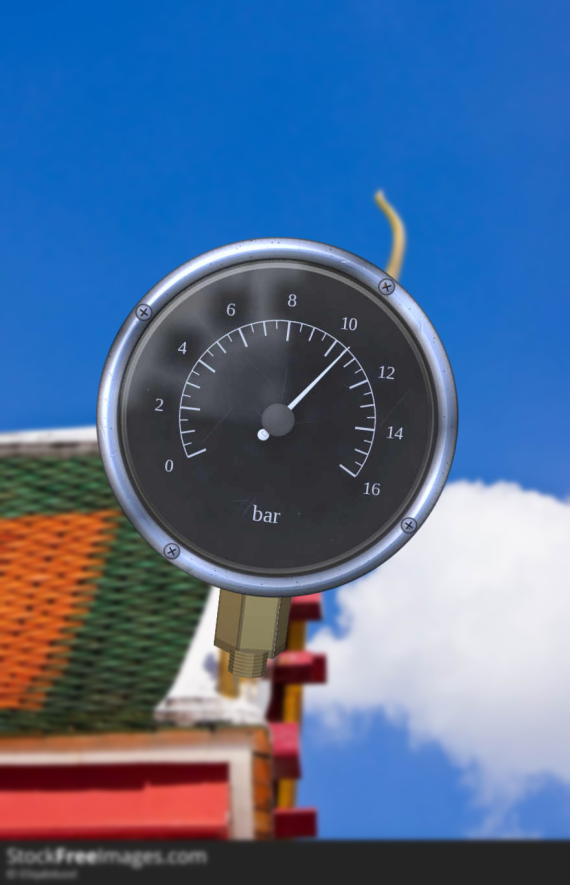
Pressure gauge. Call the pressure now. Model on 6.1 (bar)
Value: 10.5 (bar)
